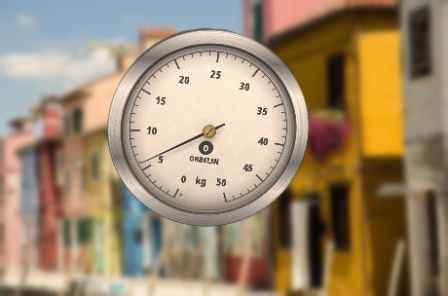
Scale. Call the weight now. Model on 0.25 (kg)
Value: 6 (kg)
